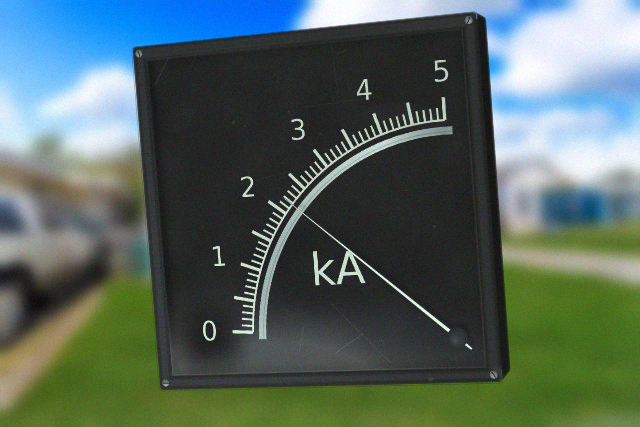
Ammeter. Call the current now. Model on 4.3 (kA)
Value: 2.2 (kA)
